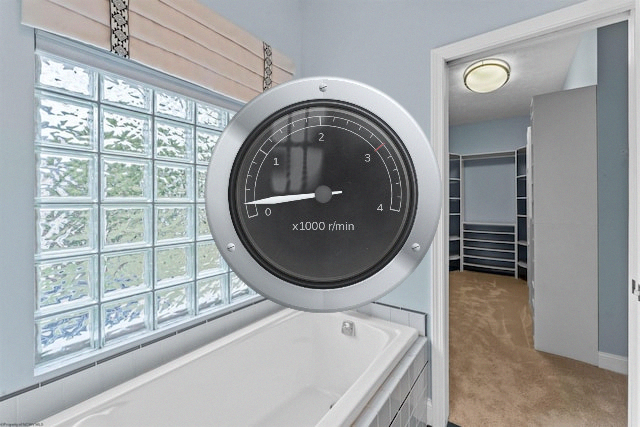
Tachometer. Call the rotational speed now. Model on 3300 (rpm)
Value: 200 (rpm)
